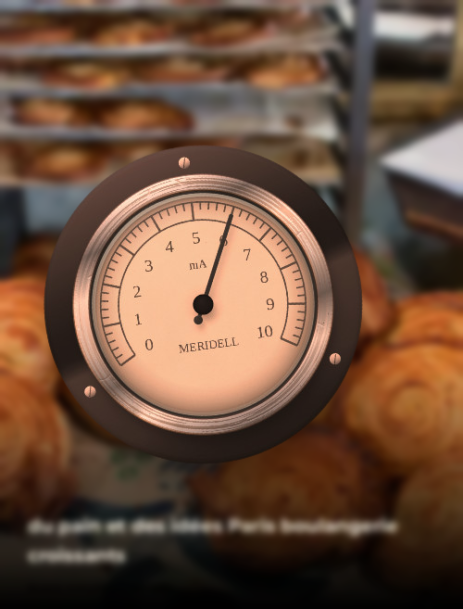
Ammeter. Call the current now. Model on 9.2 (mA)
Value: 6 (mA)
